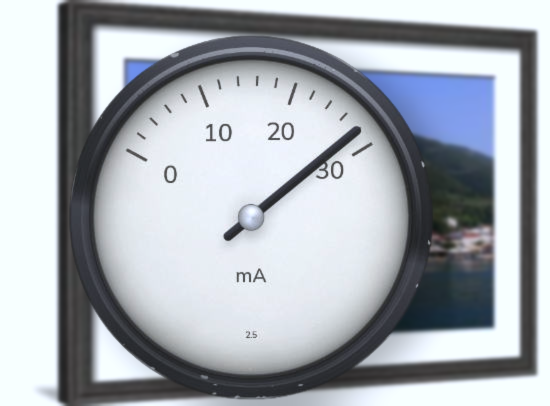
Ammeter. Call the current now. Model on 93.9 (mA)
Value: 28 (mA)
